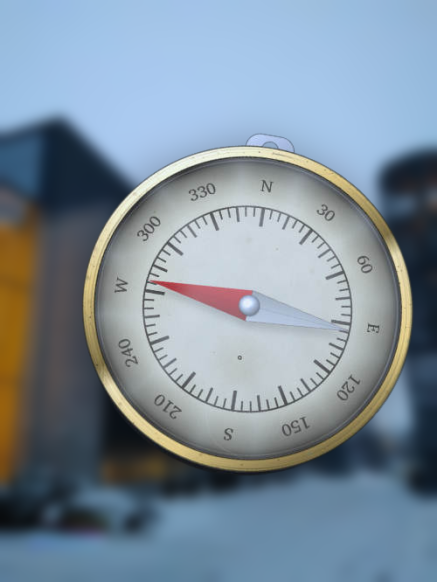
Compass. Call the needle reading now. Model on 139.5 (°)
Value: 275 (°)
